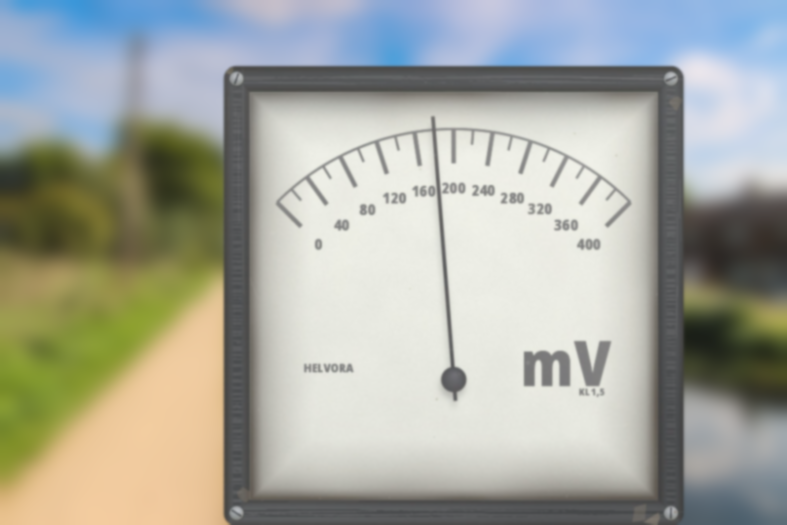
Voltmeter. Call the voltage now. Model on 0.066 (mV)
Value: 180 (mV)
